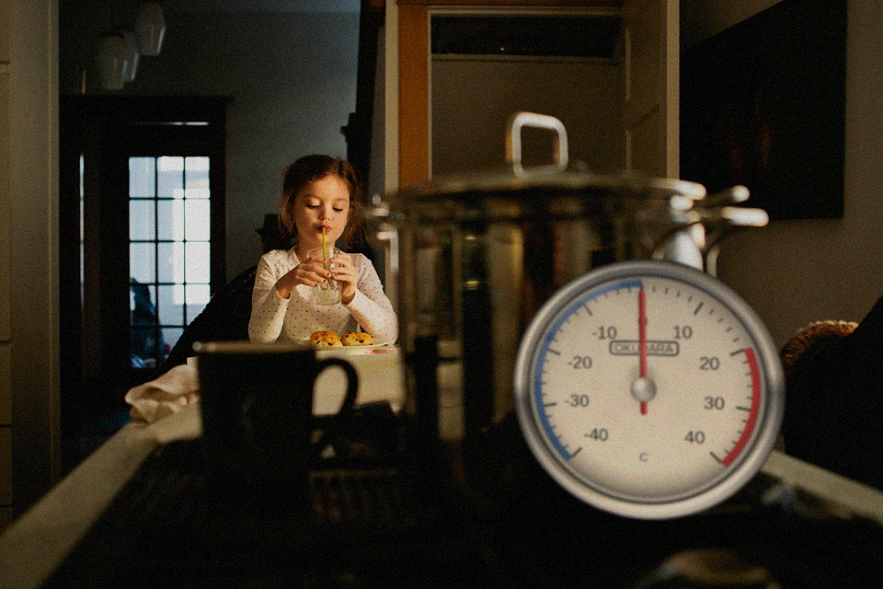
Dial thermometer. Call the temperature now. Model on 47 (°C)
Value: 0 (°C)
